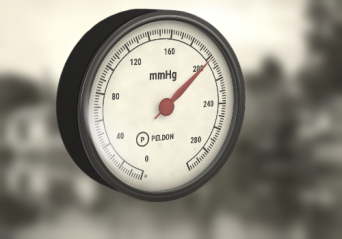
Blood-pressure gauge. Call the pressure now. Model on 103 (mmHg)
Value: 200 (mmHg)
